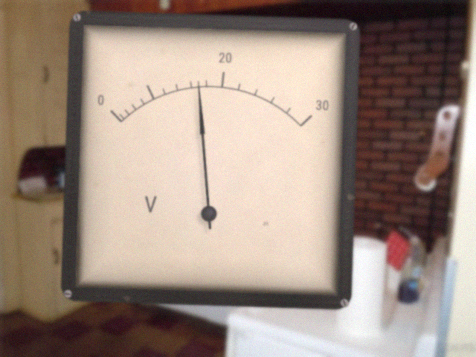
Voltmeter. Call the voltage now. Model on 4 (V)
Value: 17 (V)
